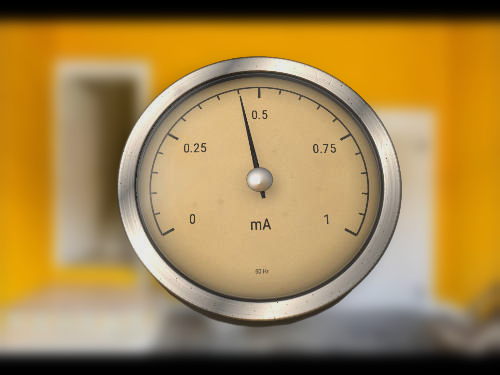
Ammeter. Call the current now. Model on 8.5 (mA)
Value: 0.45 (mA)
